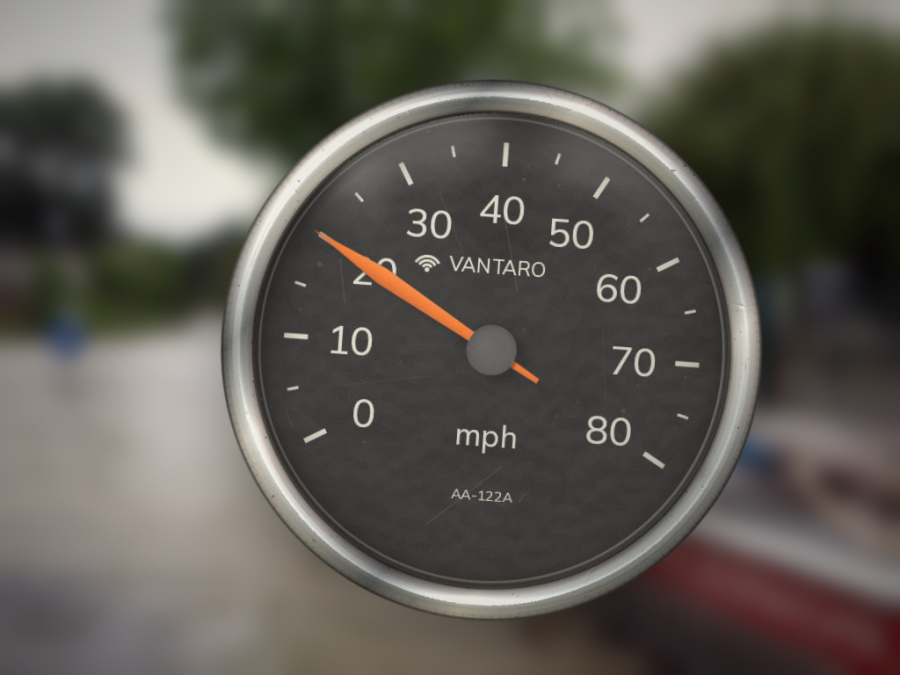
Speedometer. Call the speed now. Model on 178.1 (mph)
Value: 20 (mph)
